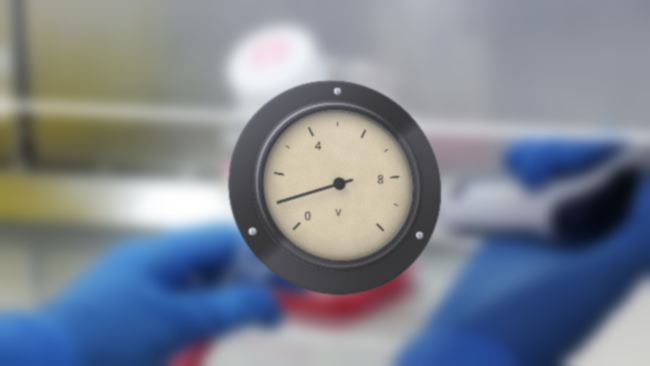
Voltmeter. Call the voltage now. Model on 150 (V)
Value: 1 (V)
